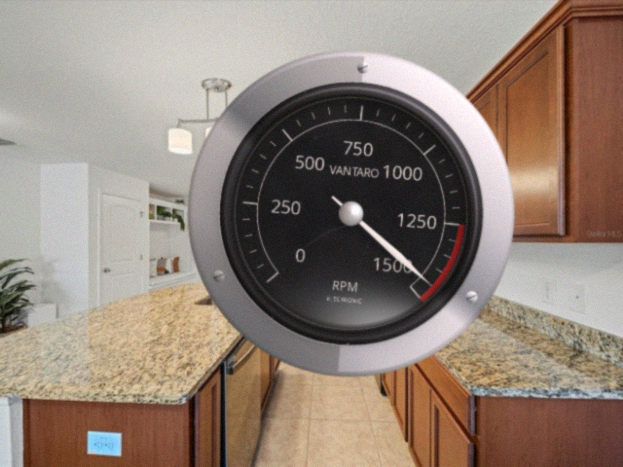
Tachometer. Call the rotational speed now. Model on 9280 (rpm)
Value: 1450 (rpm)
